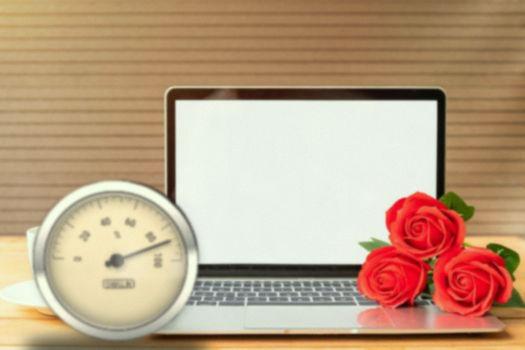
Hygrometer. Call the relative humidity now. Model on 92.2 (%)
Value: 88 (%)
